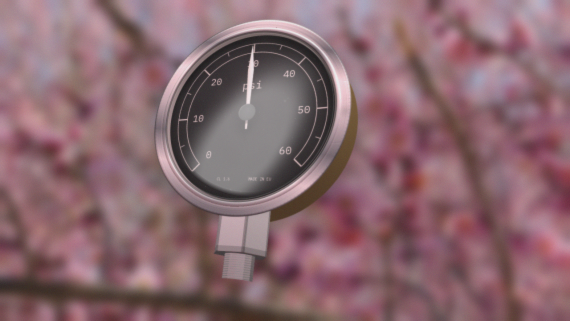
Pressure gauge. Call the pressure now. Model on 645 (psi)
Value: 30 (psi)
